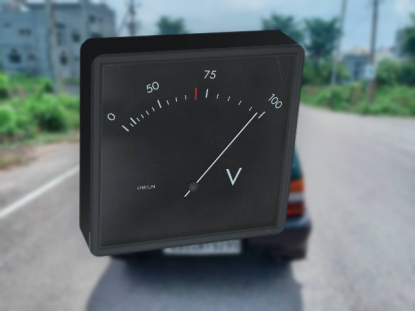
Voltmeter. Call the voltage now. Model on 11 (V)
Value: 97.5 (V)
